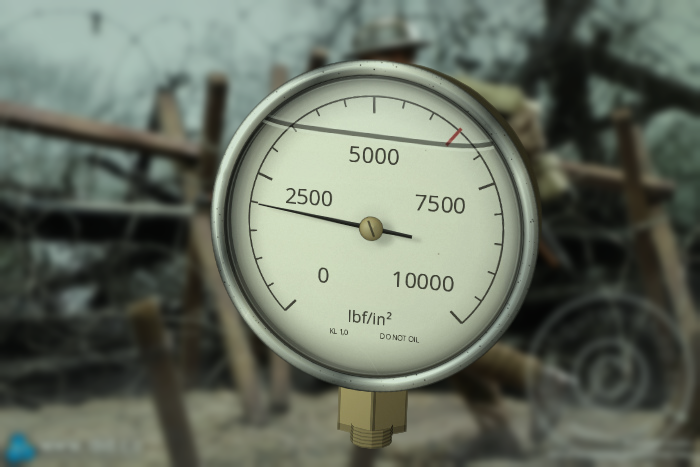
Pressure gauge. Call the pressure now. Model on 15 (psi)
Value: 2000 (psi)
